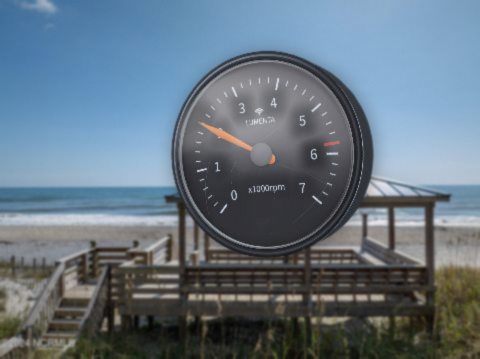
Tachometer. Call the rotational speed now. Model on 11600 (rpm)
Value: 2000 (rpm)
